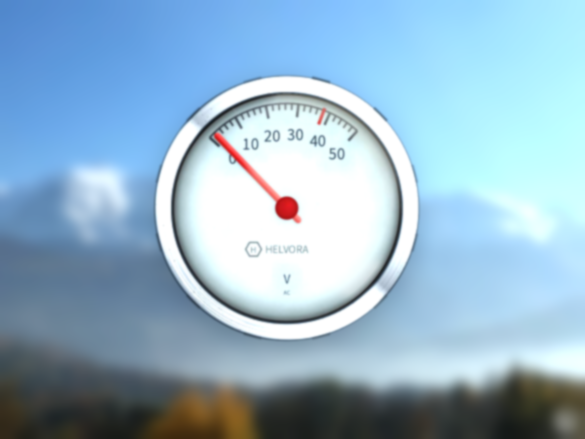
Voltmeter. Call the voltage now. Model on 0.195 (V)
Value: 2 (V)
